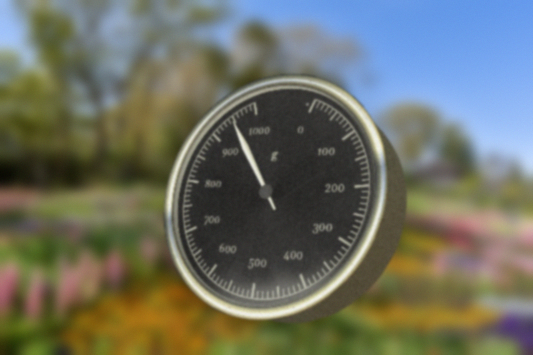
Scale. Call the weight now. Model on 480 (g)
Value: 950 (g)
